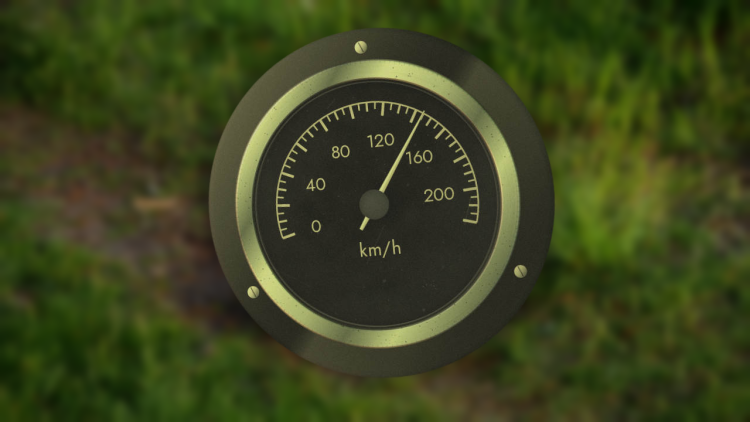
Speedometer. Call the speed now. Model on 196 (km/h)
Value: 145 (km/h)
